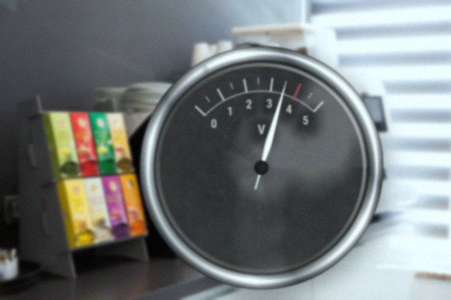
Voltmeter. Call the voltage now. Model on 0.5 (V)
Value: 3.5 (V)
